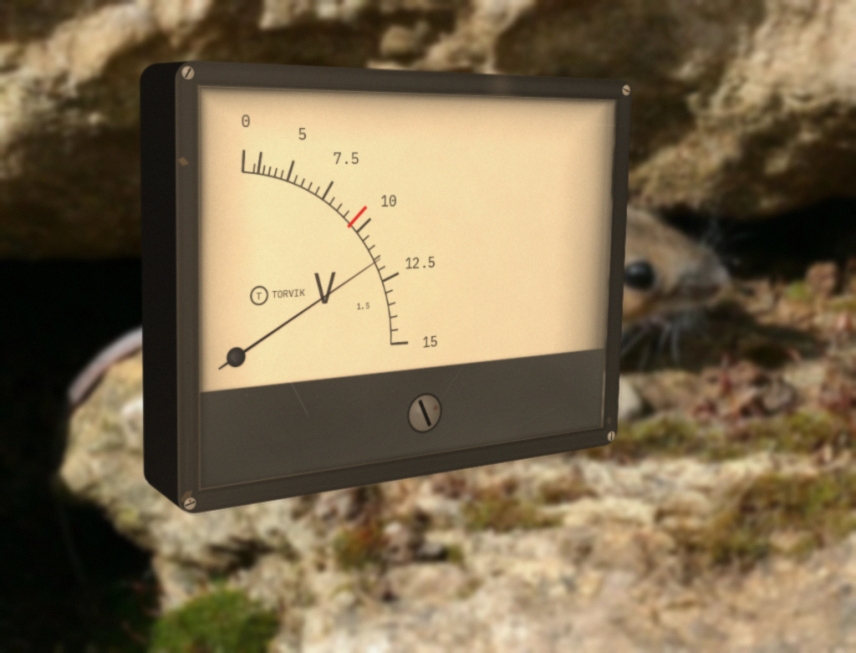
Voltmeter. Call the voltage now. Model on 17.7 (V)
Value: 11.5 (V)
